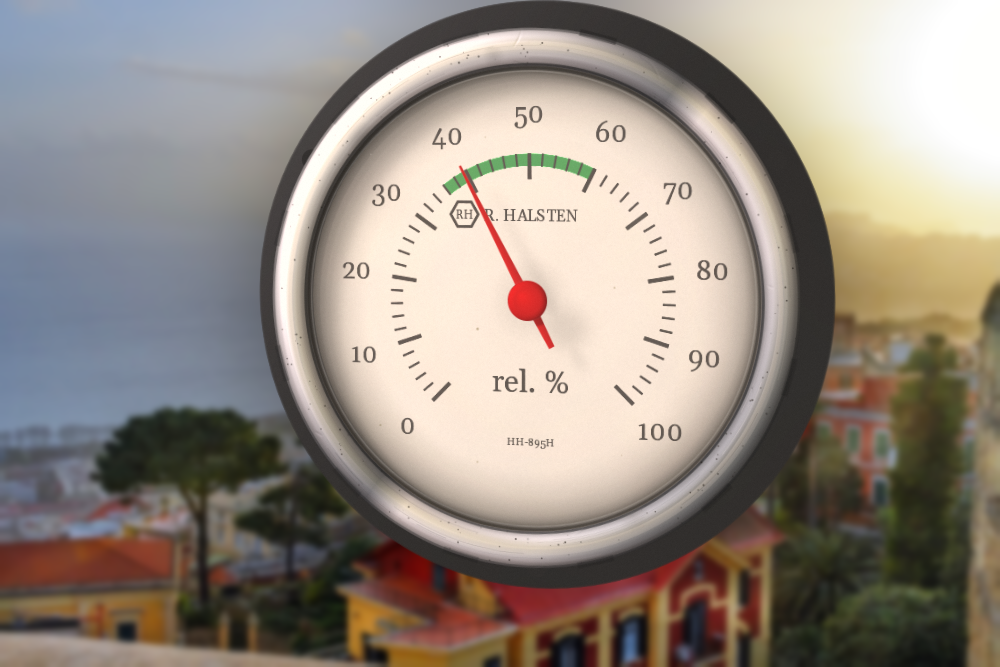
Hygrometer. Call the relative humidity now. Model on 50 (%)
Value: 40 (%)
